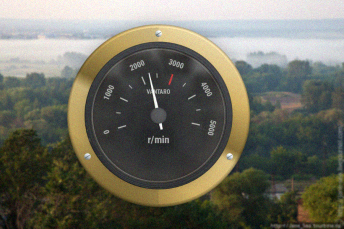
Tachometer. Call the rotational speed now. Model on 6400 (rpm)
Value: 2250 (rpm)
